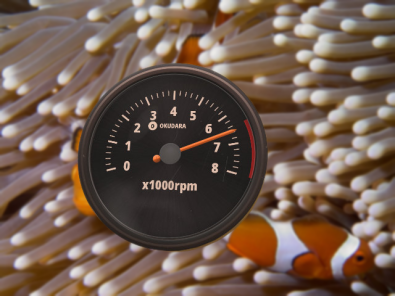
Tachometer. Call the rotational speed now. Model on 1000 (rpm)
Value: 6600 (rpm)
